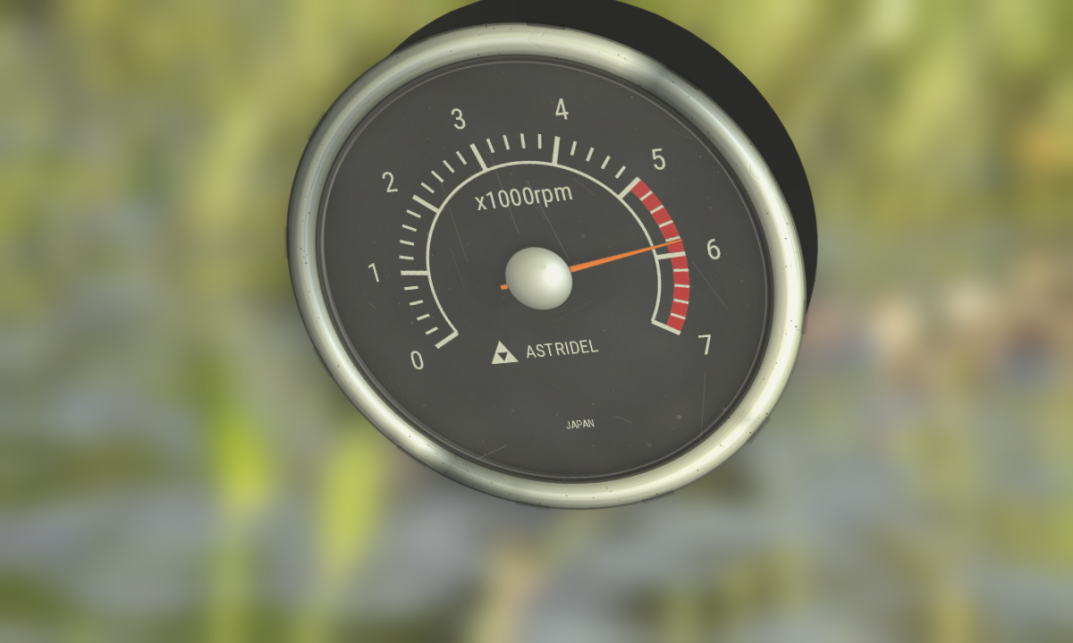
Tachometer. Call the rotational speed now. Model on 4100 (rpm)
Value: 5800 (rpm)
